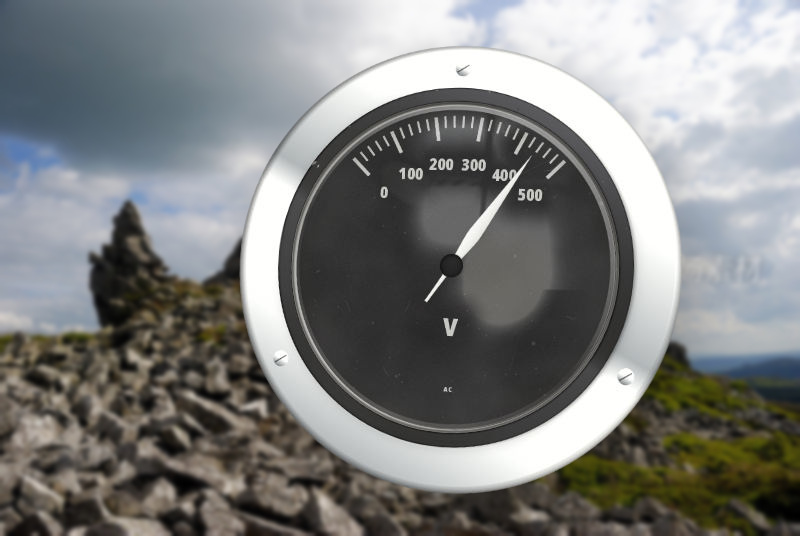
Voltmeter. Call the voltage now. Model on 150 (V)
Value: 440 (V)
